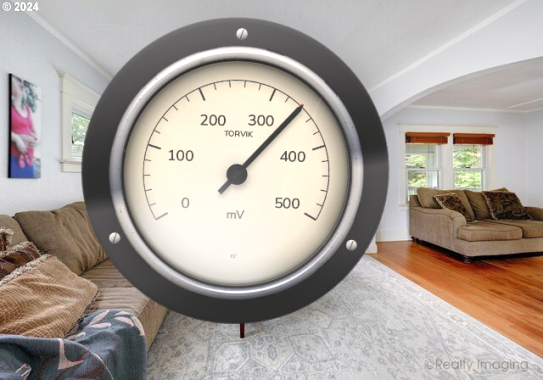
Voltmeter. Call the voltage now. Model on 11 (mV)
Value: 340 (mV)
